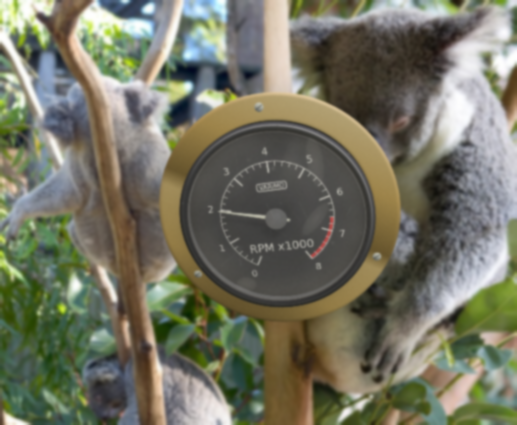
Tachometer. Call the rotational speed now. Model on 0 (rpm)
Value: 2000 (rpm)
